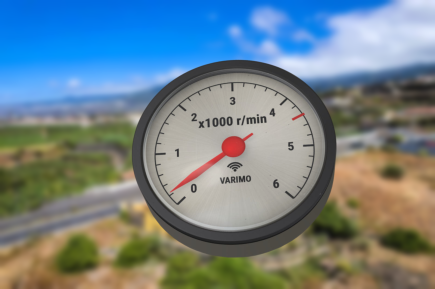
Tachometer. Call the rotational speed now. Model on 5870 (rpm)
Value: 200 (rpm)
